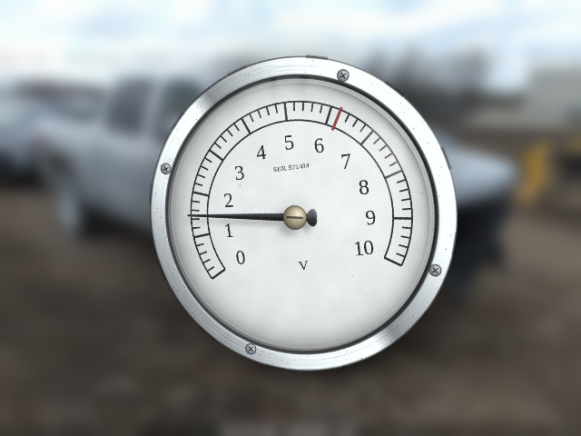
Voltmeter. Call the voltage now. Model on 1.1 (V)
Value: 1.5 (V)
